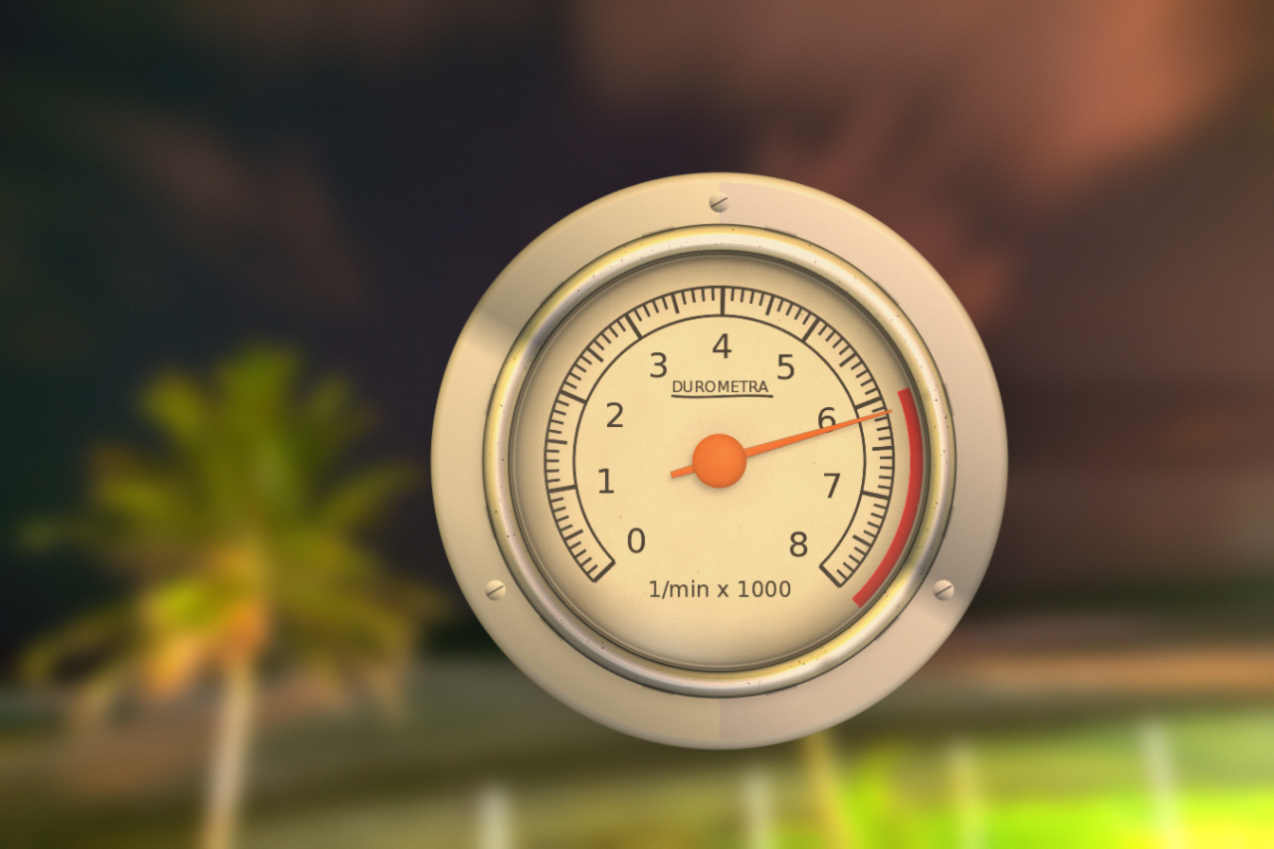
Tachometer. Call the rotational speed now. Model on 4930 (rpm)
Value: 6150 (rpm)
